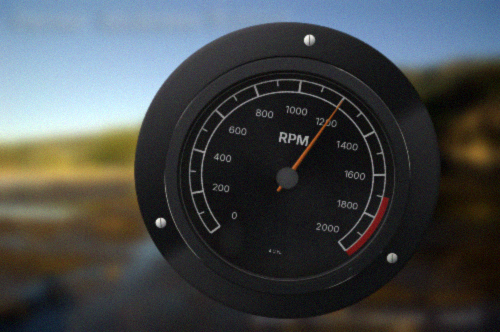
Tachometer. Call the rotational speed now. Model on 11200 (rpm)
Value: 1200 (rpm)
